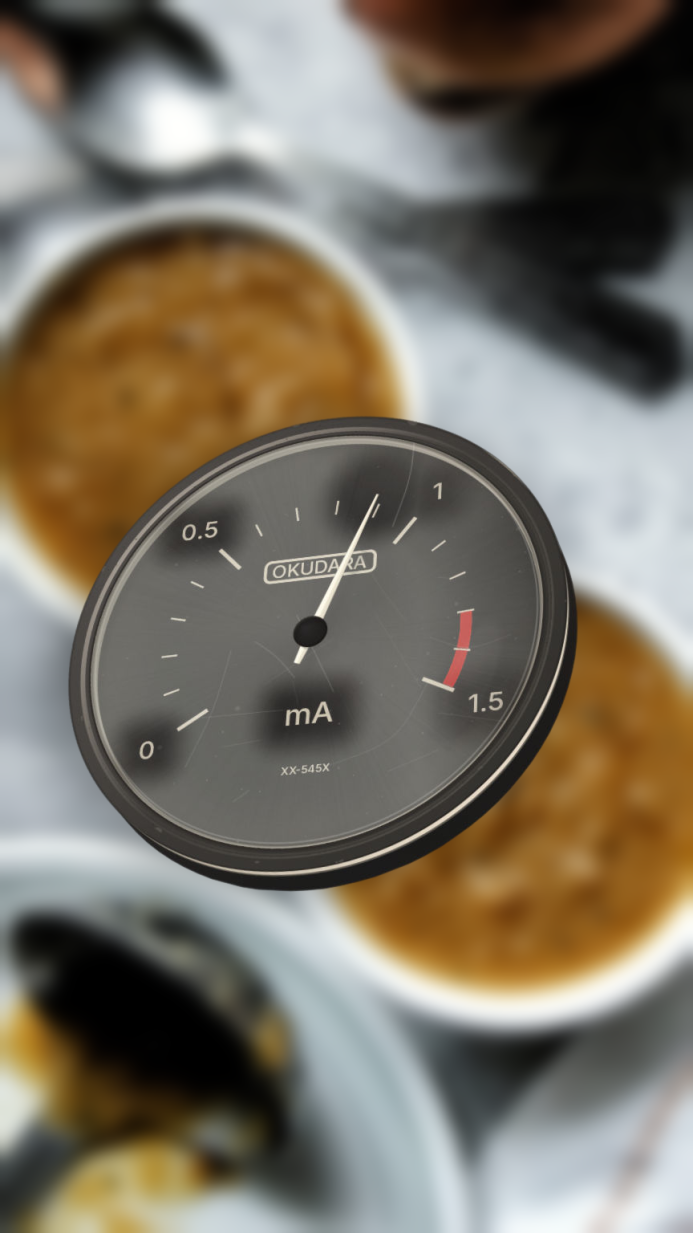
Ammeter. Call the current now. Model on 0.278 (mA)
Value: 0.9 (mA)
